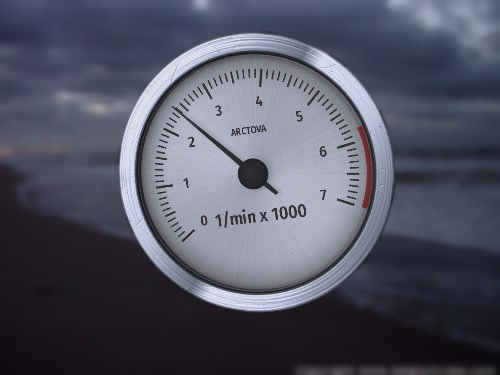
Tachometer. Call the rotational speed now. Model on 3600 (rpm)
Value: 2400 (rpm)
